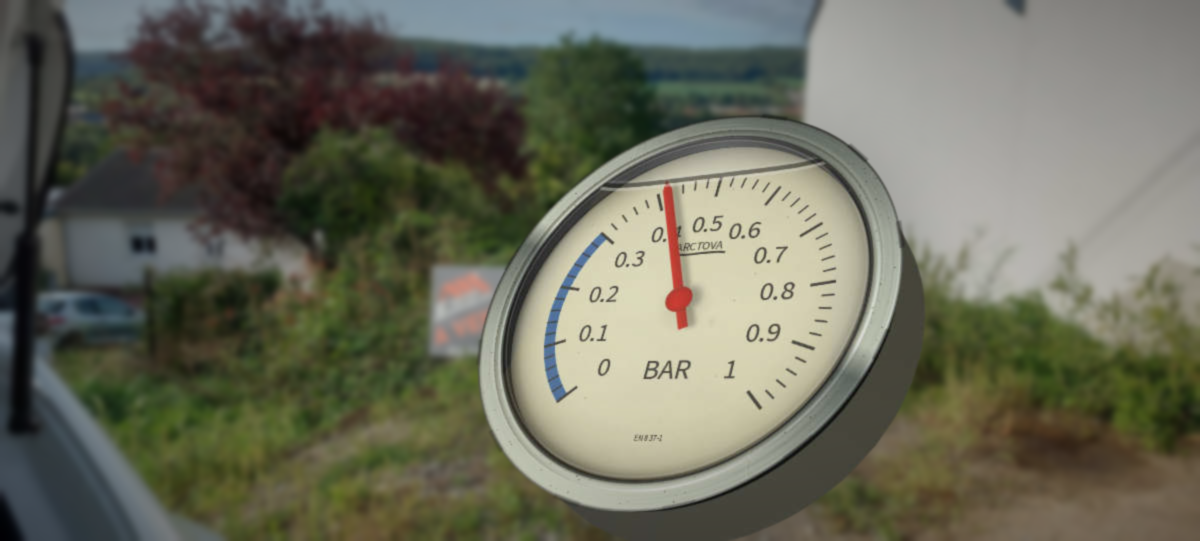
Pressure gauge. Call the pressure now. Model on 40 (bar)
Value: 0.42 (bar)
